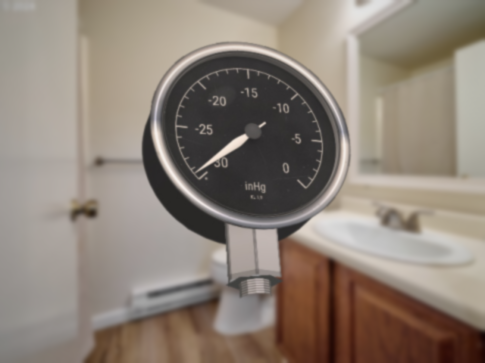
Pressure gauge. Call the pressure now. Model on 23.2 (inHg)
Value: -29.5 (inHg)
